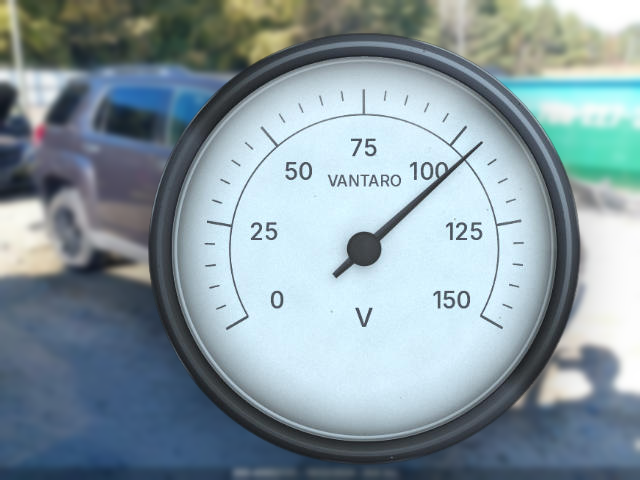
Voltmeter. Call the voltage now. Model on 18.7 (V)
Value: 105 (V)
